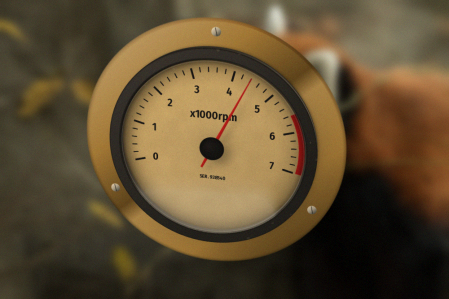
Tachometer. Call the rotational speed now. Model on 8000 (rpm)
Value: 4400 (rpm)
